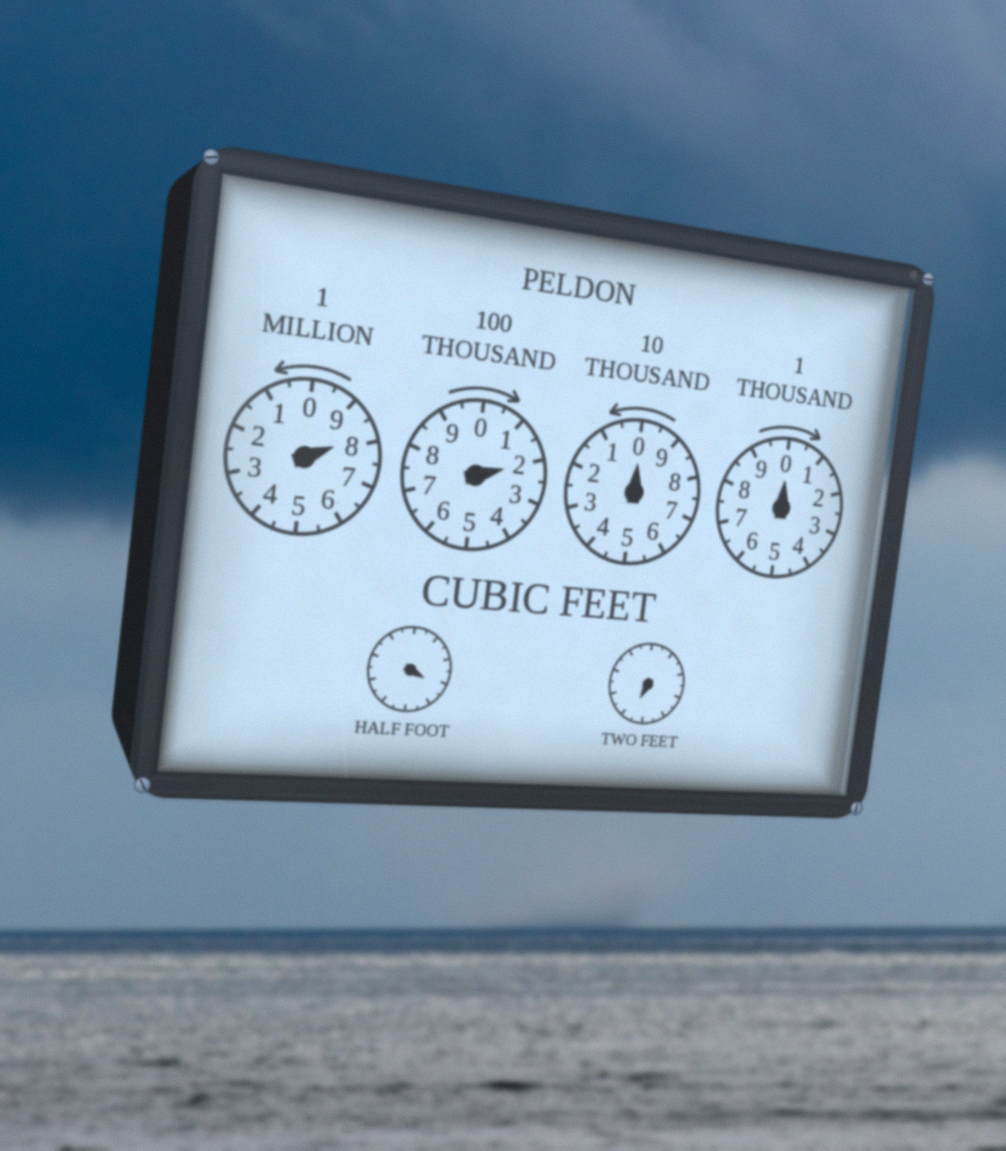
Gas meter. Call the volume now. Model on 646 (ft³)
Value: 820000 (ft³)
